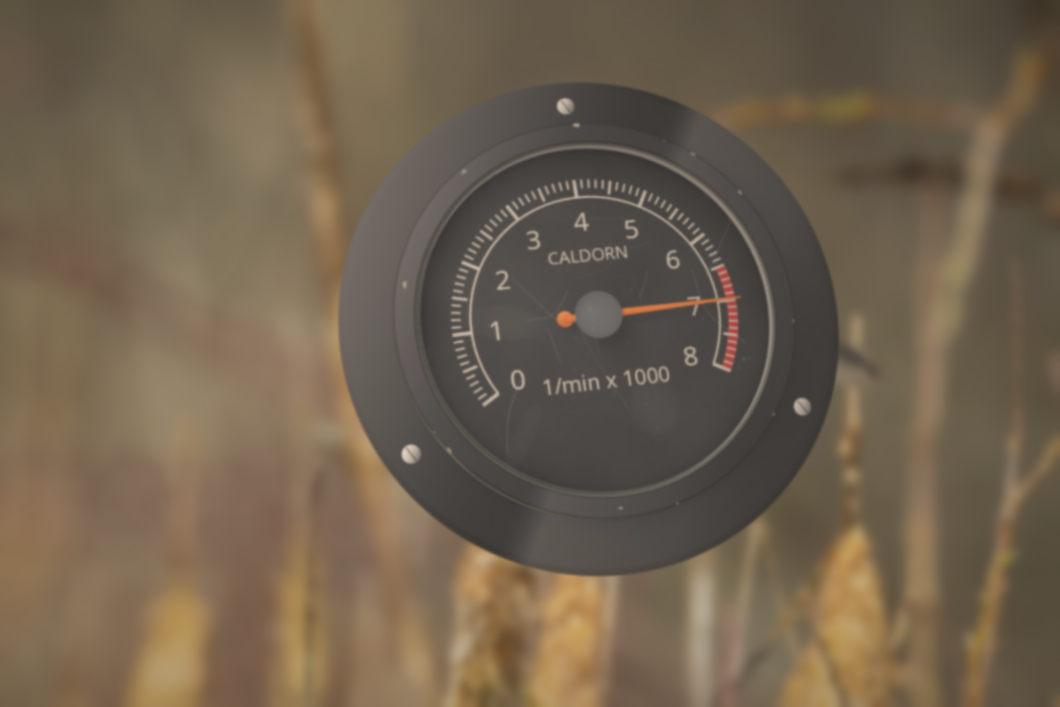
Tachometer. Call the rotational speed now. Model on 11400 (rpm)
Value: 7000 (rpm)
